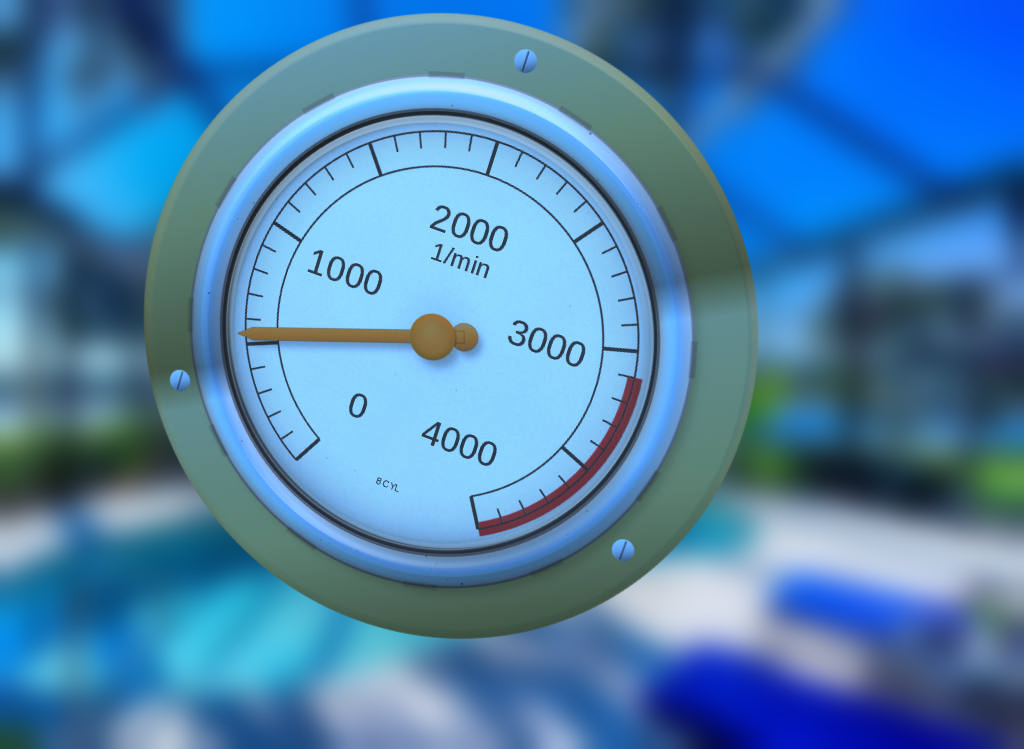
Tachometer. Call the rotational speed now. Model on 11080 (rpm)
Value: 550 (rpm)
